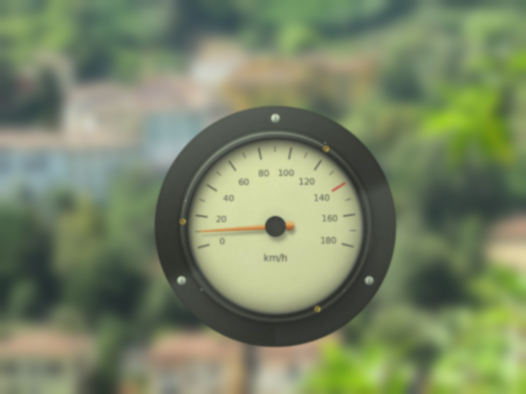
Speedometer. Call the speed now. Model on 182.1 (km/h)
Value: 10 (km/h)
